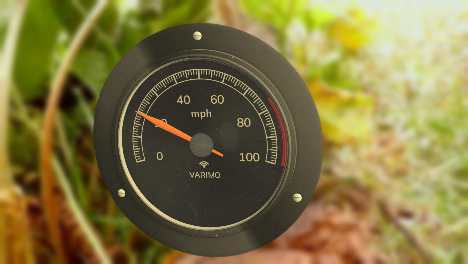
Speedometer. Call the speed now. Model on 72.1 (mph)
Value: 20 (mph)
